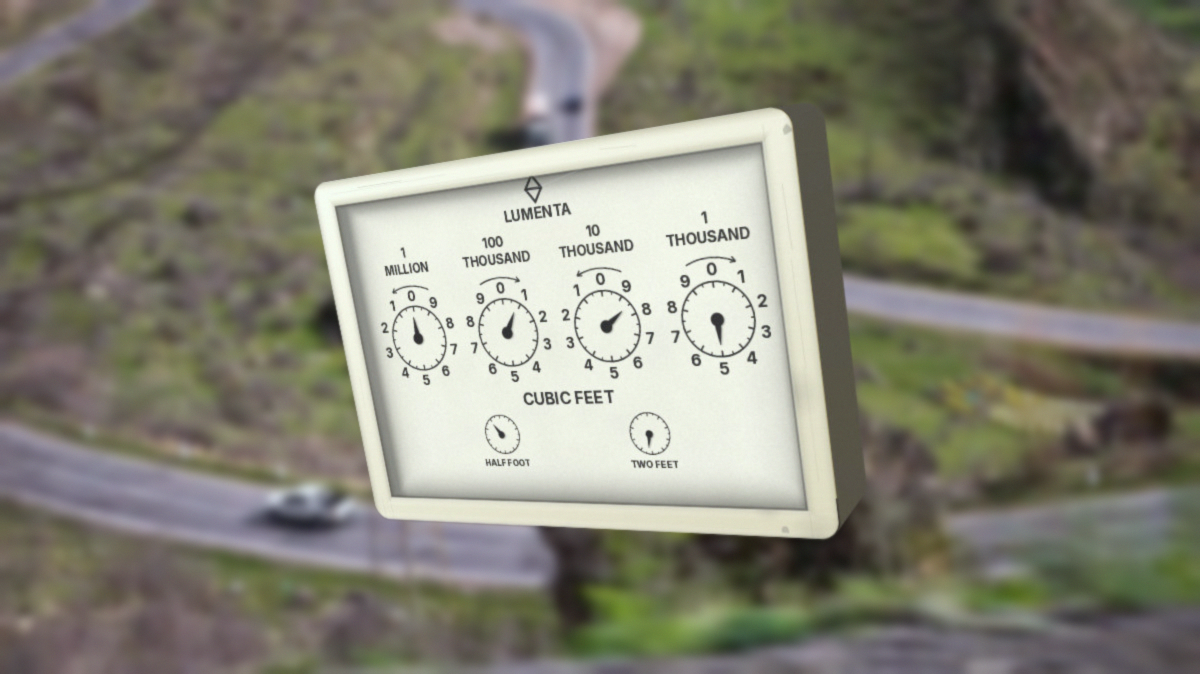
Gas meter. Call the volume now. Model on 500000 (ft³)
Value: 8500 (ft³)
